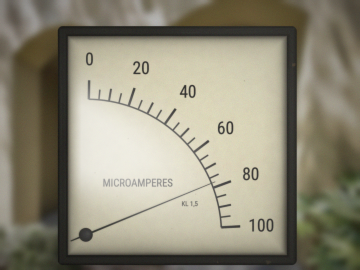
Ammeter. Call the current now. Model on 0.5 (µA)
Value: 77.5 (µA)
